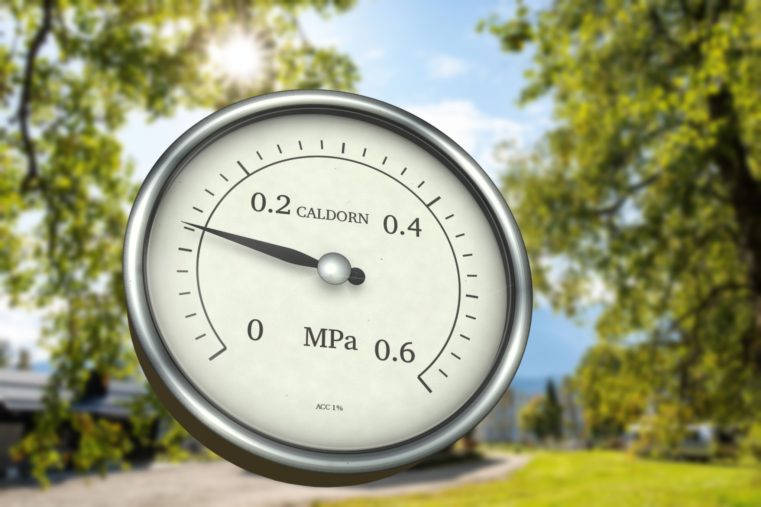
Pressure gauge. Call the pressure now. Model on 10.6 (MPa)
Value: 0.12 (MPa)
